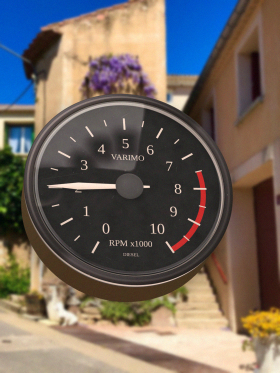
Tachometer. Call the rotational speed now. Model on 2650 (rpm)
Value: 2000 (rpm)
